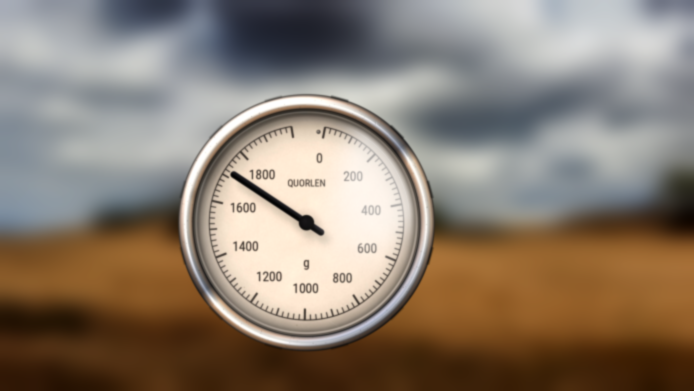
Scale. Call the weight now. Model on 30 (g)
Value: 1720 (g)
